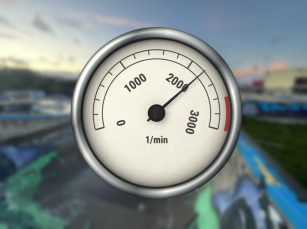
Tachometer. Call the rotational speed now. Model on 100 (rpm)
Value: 2200 (rpm)
